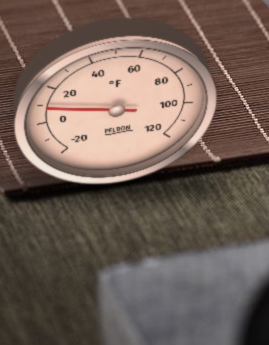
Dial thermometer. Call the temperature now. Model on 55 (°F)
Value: 10 (°F)
